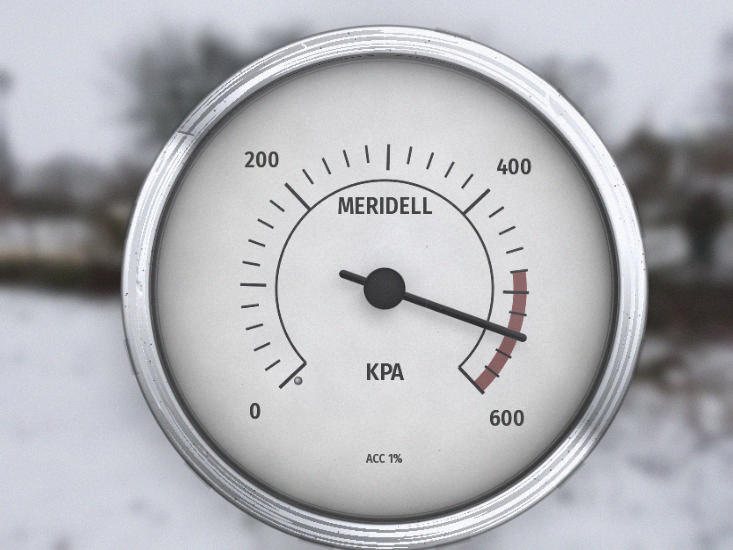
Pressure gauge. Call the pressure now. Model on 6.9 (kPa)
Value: 540 (kPa)
